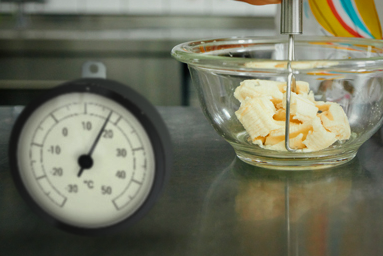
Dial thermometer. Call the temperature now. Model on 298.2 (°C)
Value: 17.5 (°C)
